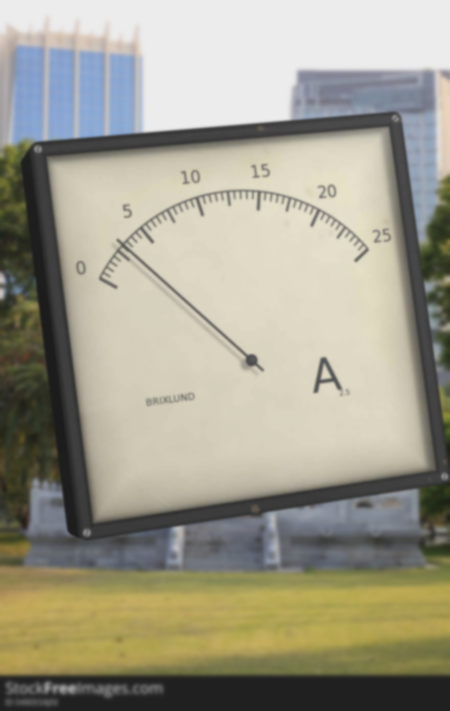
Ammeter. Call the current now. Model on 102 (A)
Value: 3 (A)
